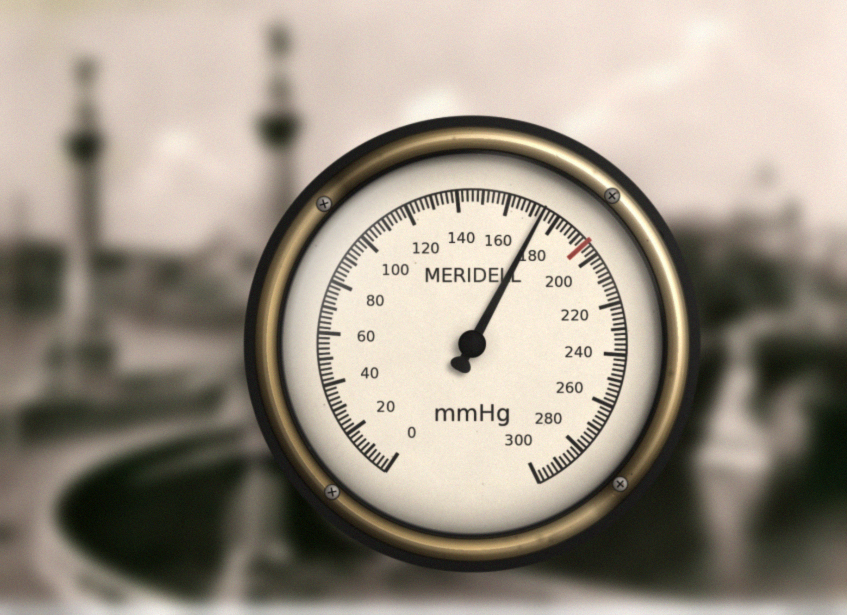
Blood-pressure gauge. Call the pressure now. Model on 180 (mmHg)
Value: 174 (mmHg)
